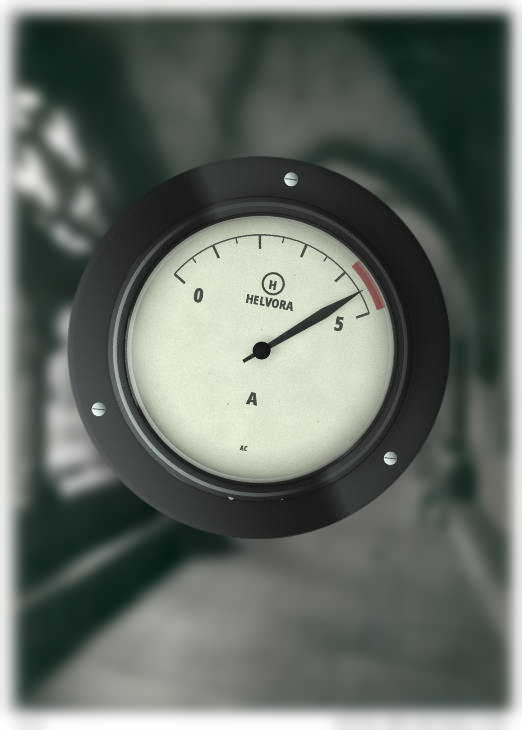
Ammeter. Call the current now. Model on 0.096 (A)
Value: 4.5 (A)
